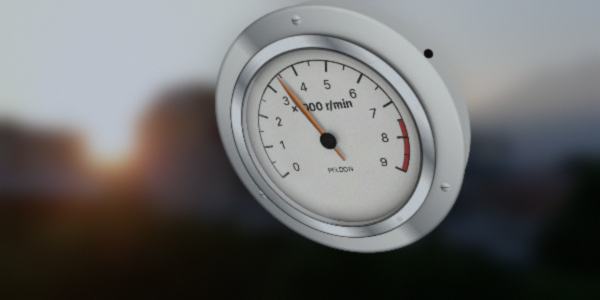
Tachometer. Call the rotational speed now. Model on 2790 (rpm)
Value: 3500 (rpm)
